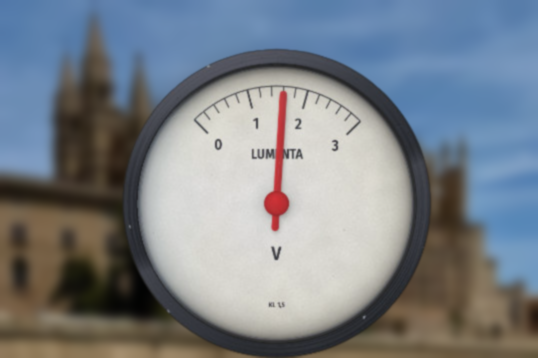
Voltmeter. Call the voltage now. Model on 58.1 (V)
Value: 1.6 (V)
